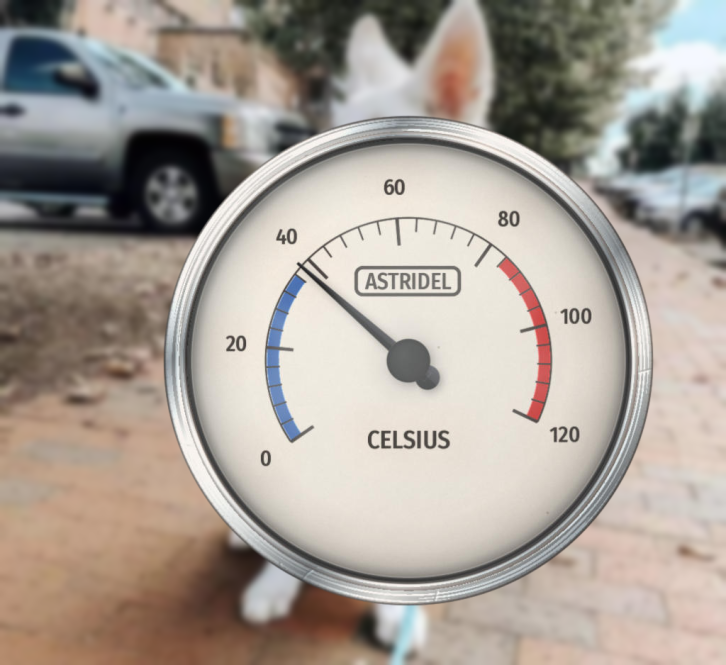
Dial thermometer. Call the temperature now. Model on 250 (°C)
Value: 38 (°C)
